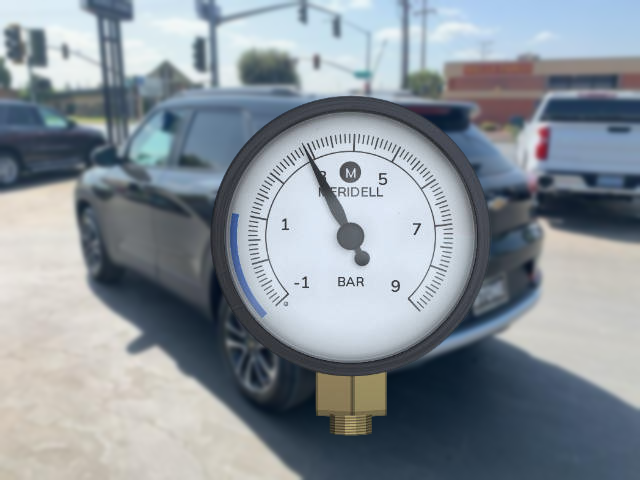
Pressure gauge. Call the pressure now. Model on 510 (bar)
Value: 2.9 (bar)
